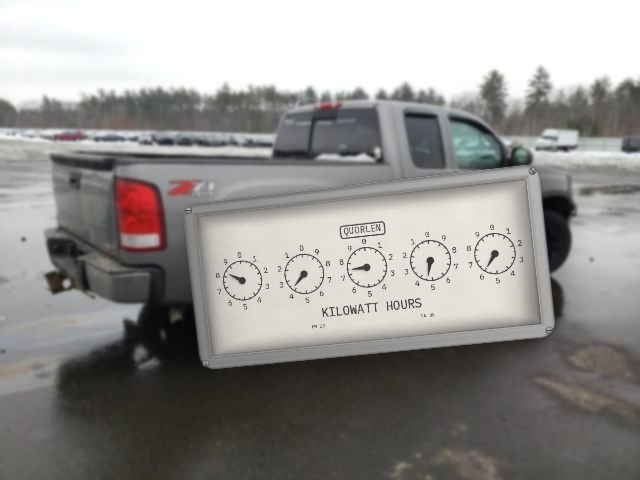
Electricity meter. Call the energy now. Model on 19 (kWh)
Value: 83746 (kWh)
